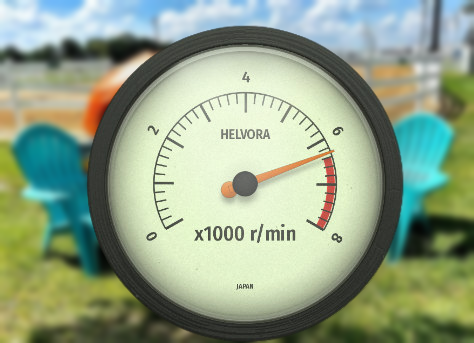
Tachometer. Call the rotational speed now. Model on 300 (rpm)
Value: 6300 (rpm)
